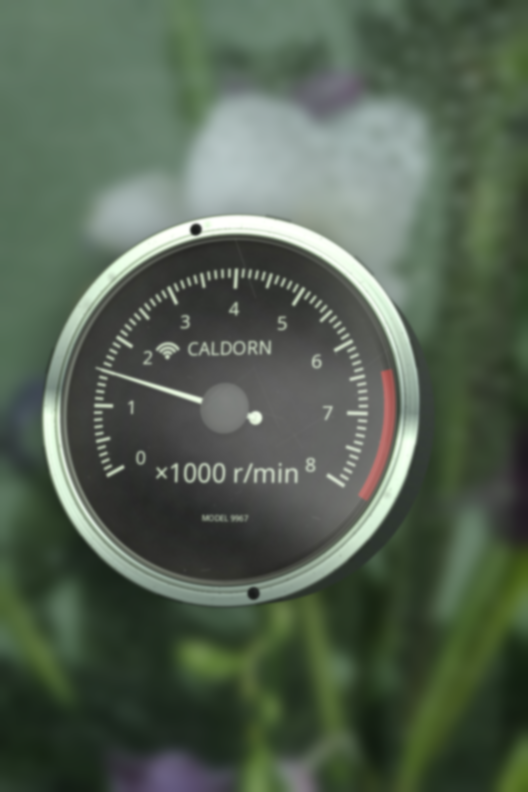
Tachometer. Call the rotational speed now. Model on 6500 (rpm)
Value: 1500 (rpm)
